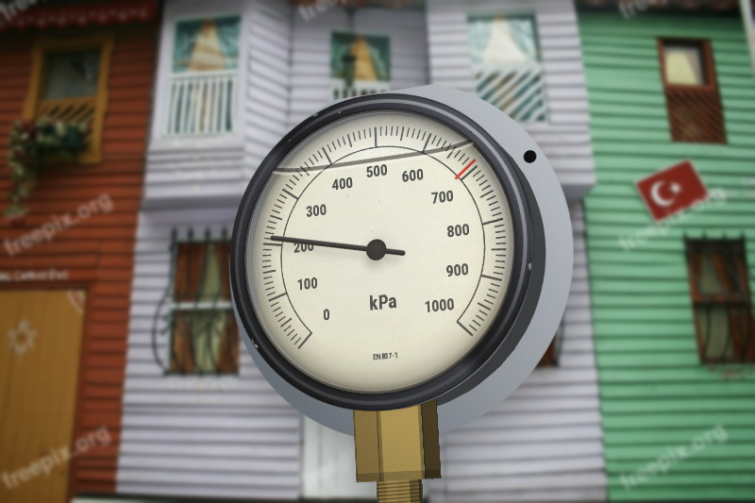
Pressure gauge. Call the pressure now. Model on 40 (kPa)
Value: 210 (kPa)
